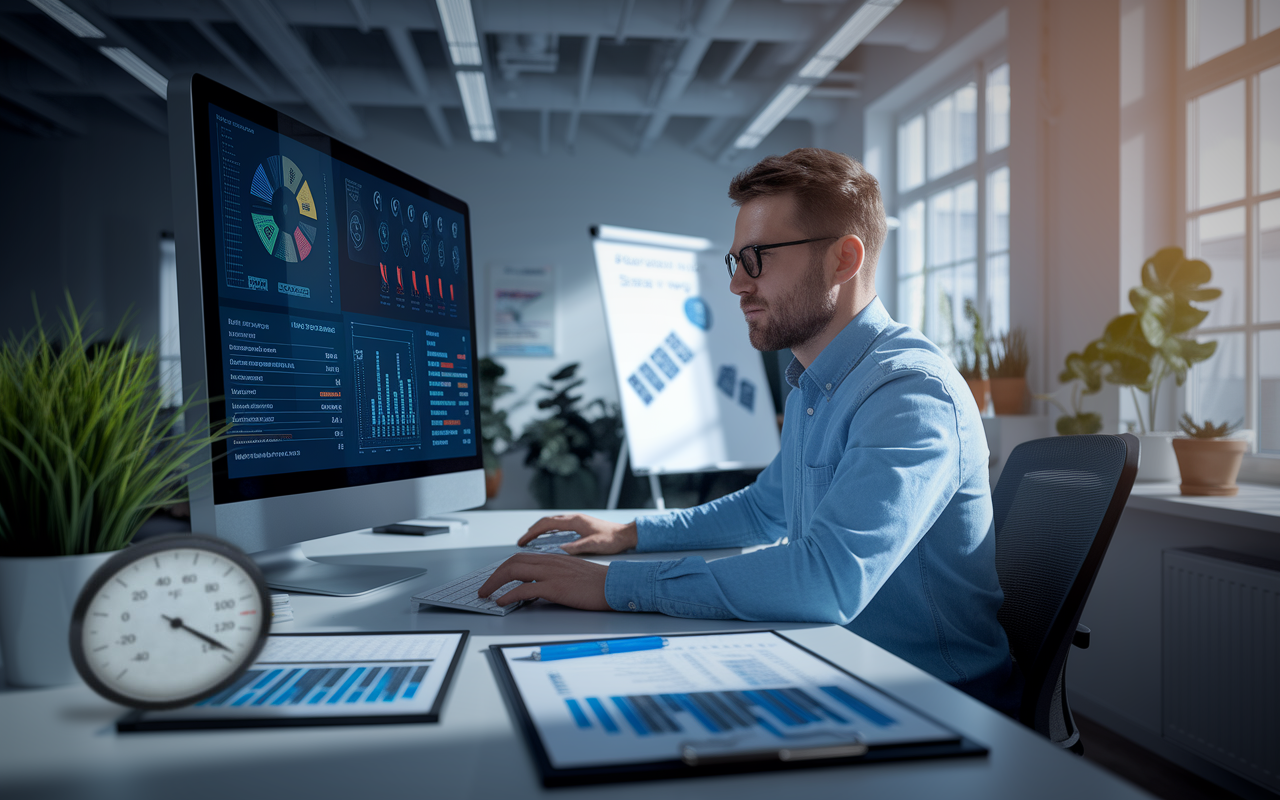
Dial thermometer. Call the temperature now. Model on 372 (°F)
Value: 135 (°F)
